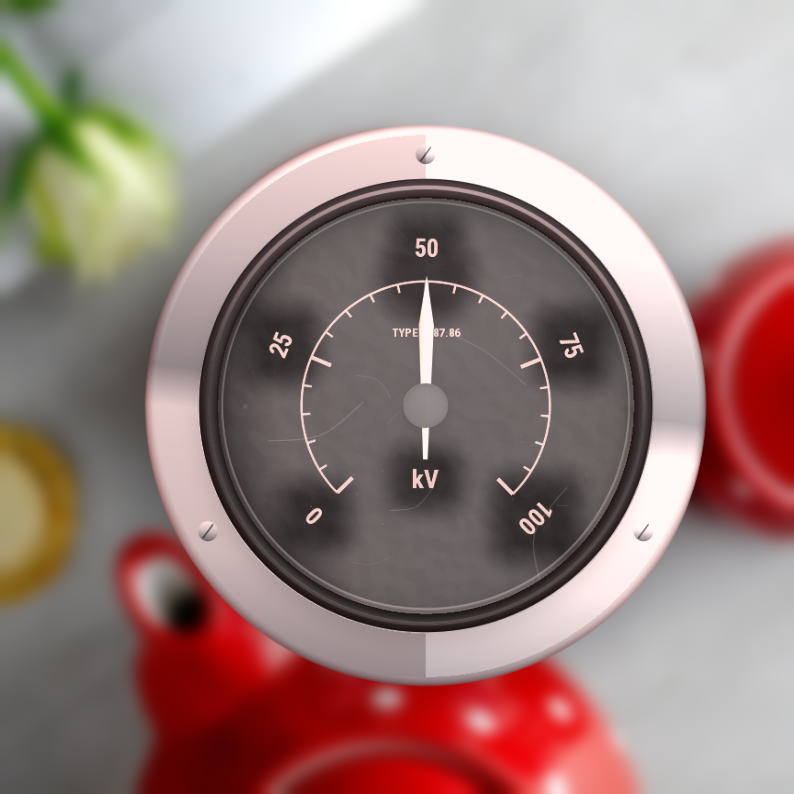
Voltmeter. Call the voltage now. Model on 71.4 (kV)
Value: 50 (kV)
